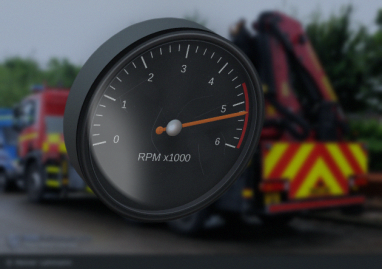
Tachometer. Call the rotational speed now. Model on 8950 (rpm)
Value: 5200 (rpm)
